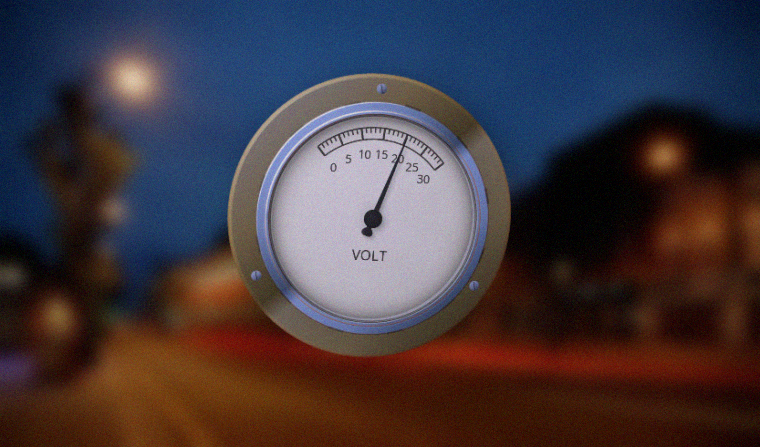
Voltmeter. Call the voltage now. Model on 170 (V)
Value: 20 (V)
